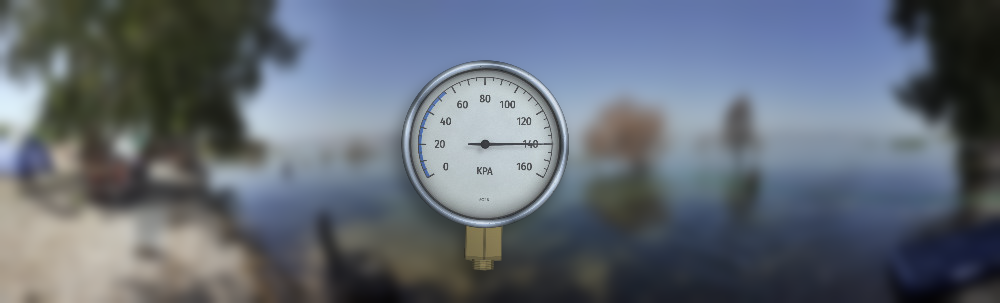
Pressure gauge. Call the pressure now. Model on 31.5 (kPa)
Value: 140 (kPa)
